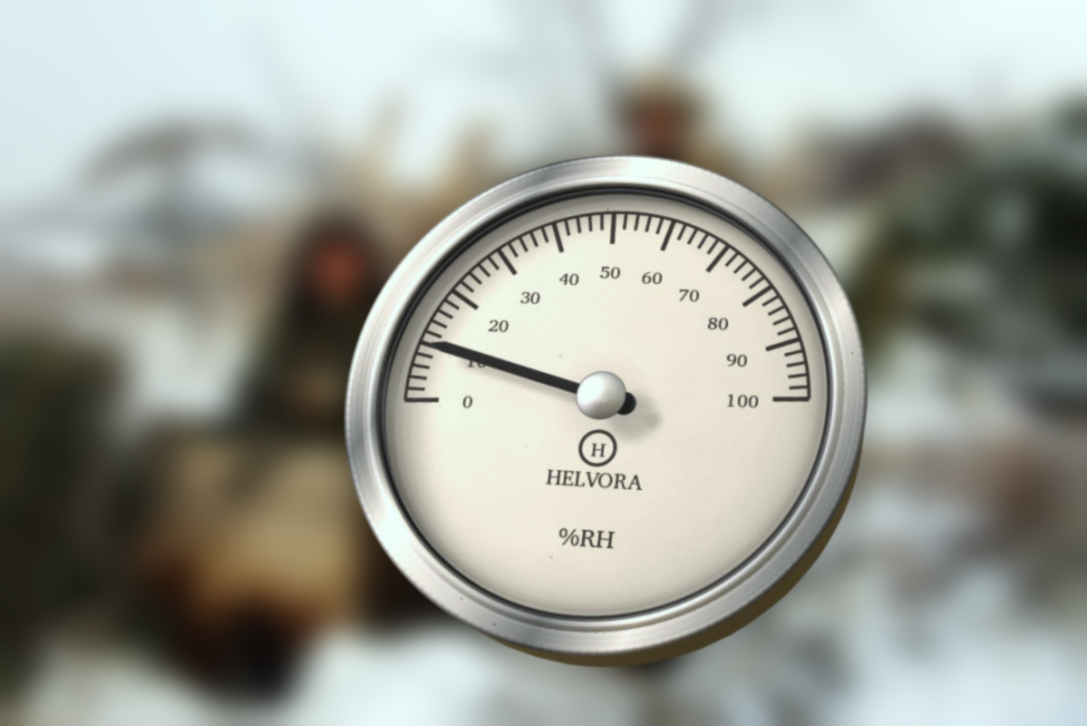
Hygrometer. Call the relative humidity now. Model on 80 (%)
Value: 10 (%)
